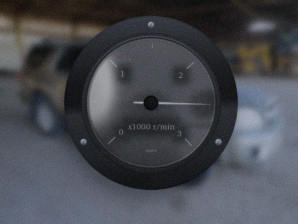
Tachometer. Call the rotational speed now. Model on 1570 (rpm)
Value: 2500 (rpm)
